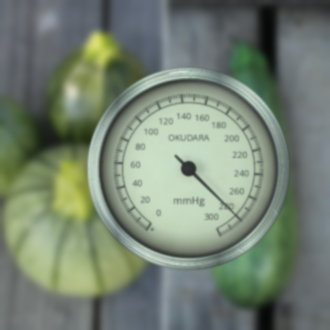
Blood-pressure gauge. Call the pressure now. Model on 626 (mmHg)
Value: 280 (mmHg)
